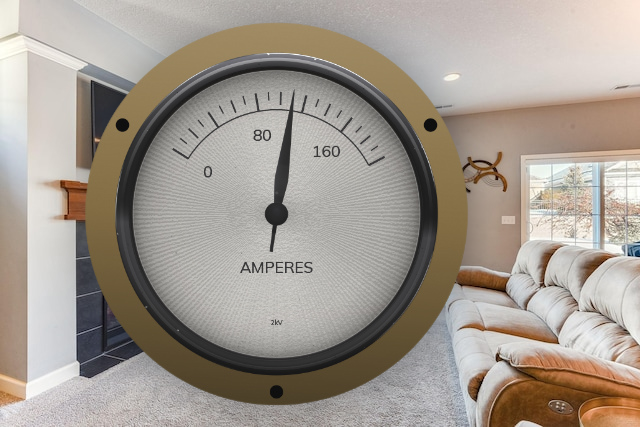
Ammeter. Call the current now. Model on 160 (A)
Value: 110 (A)
